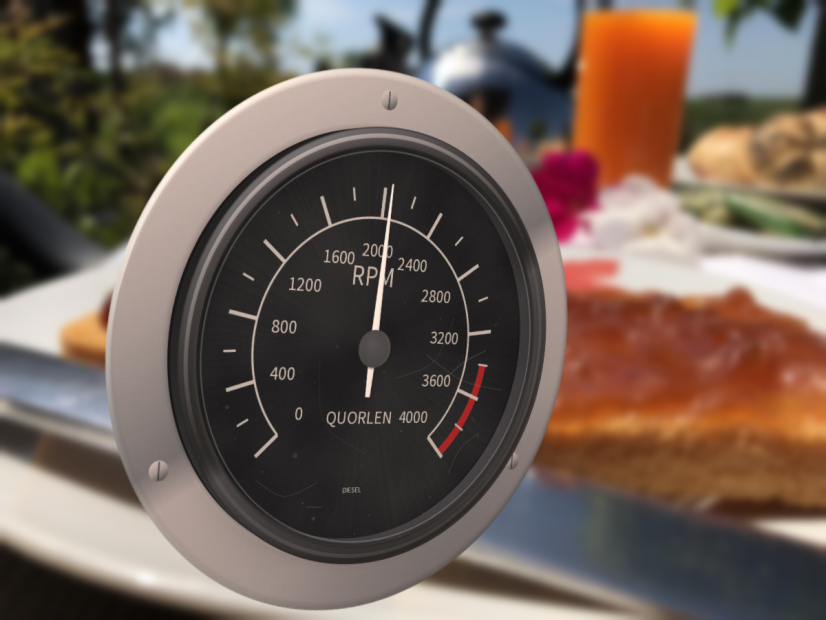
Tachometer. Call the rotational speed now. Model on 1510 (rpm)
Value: 2000 (rpm)
